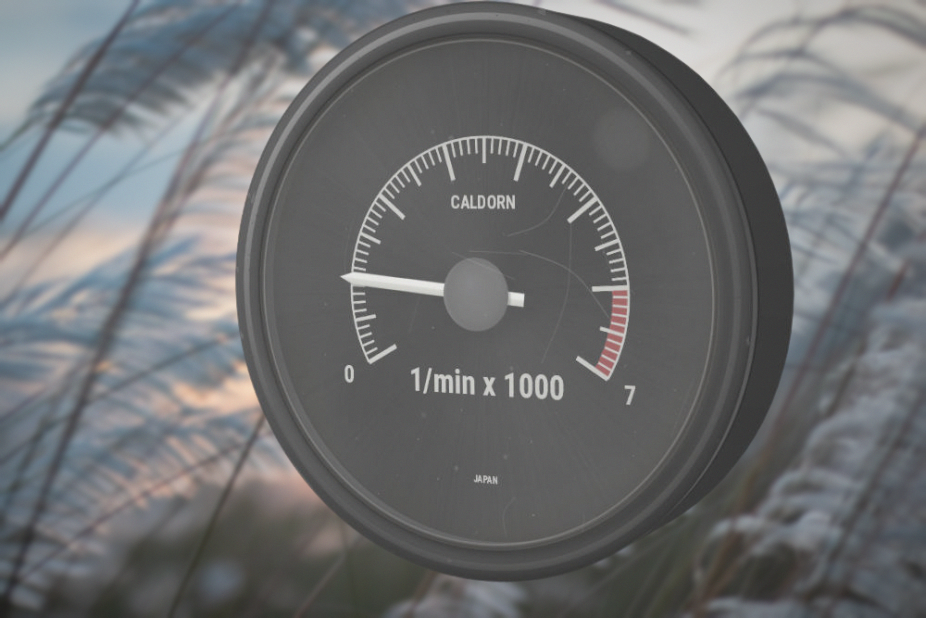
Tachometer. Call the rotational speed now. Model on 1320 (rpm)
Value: 1000 (rpm)
